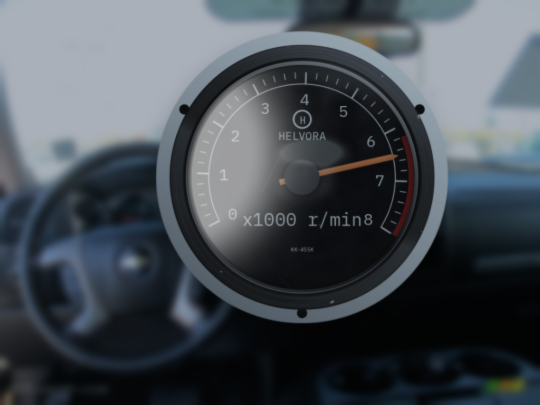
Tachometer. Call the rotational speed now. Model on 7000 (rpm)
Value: 6500 (rpm)
